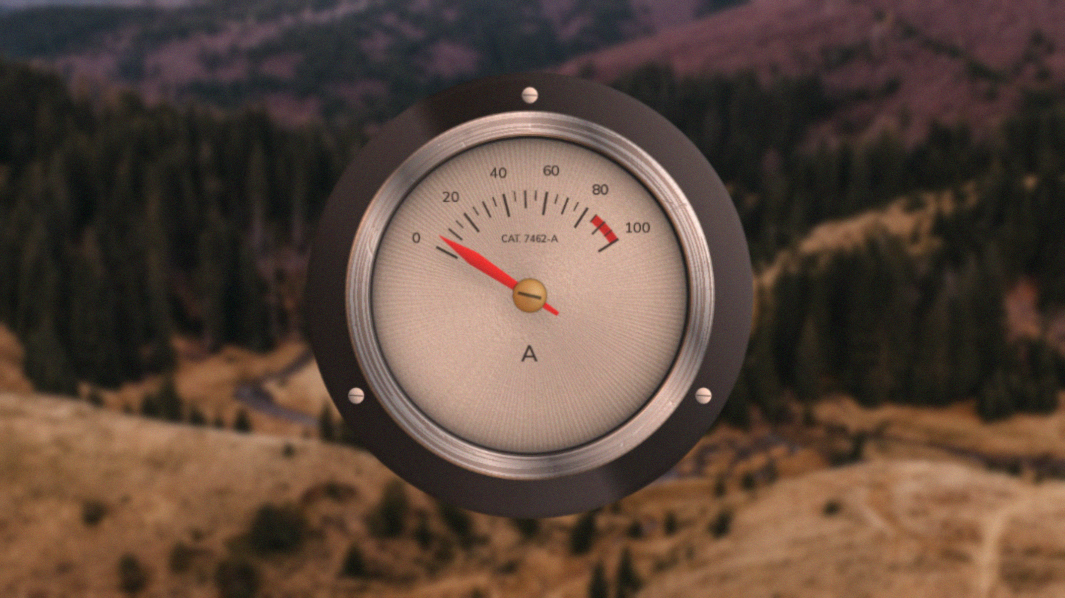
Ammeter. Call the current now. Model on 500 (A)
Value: 5 (A)
